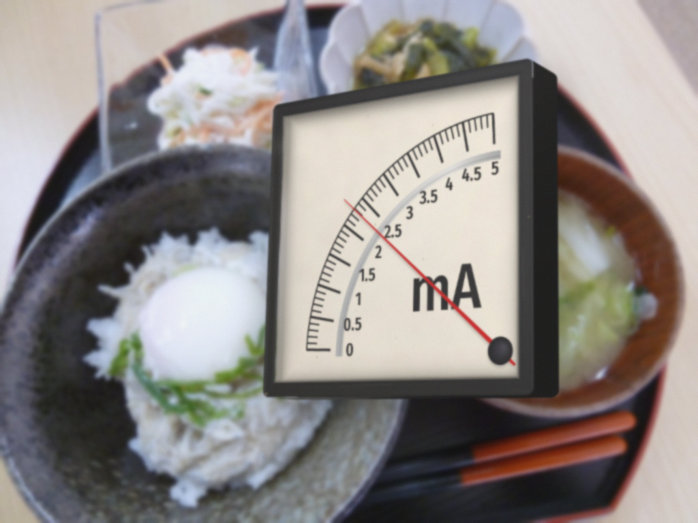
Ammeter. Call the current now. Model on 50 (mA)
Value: 2.3 (mA)
